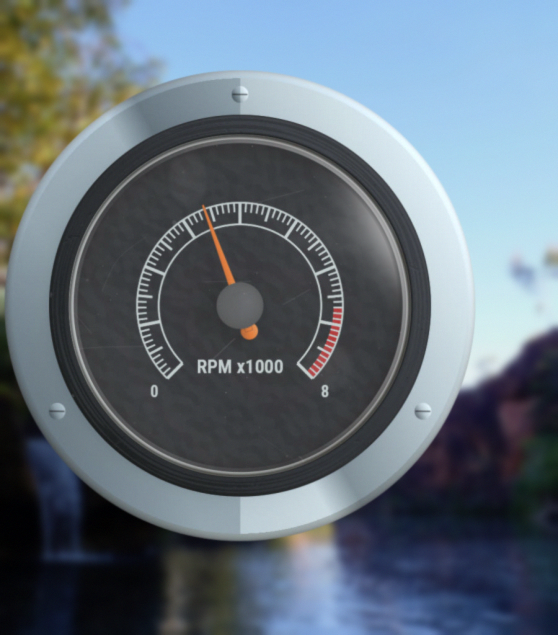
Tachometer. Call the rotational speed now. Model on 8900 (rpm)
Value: 3400 (rpm)
